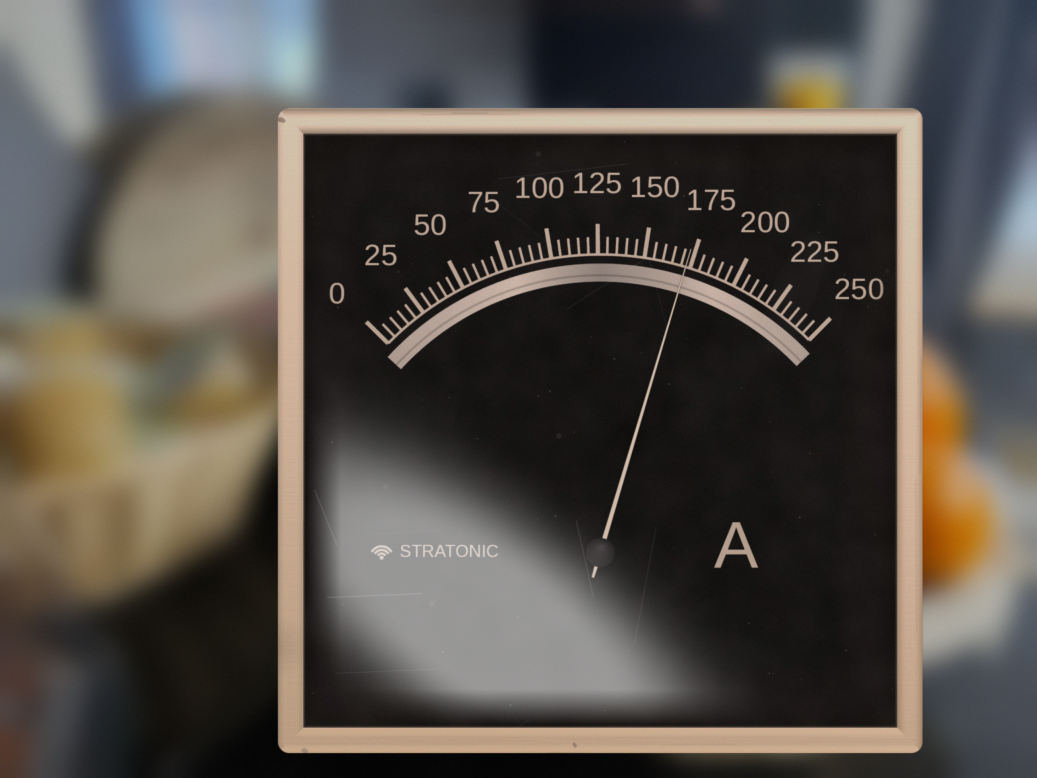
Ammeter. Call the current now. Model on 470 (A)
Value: 172.5 (A)
